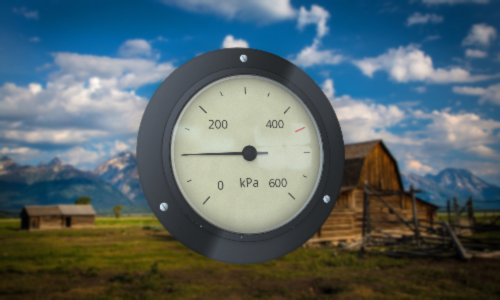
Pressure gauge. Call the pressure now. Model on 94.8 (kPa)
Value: 100 (kPa)
